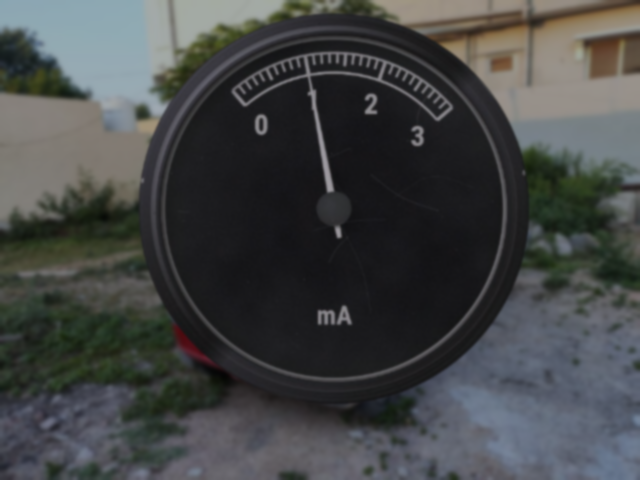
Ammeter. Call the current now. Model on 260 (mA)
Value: 1 (mA)
